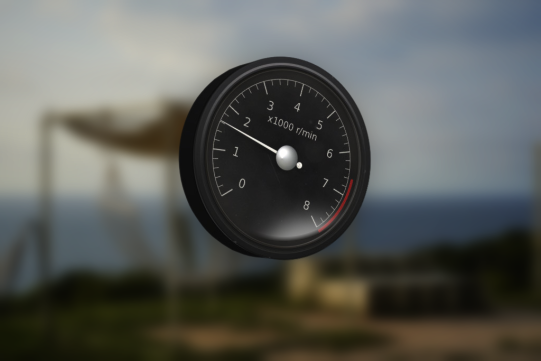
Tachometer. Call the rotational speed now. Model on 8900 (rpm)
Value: 1600 (rpm)
